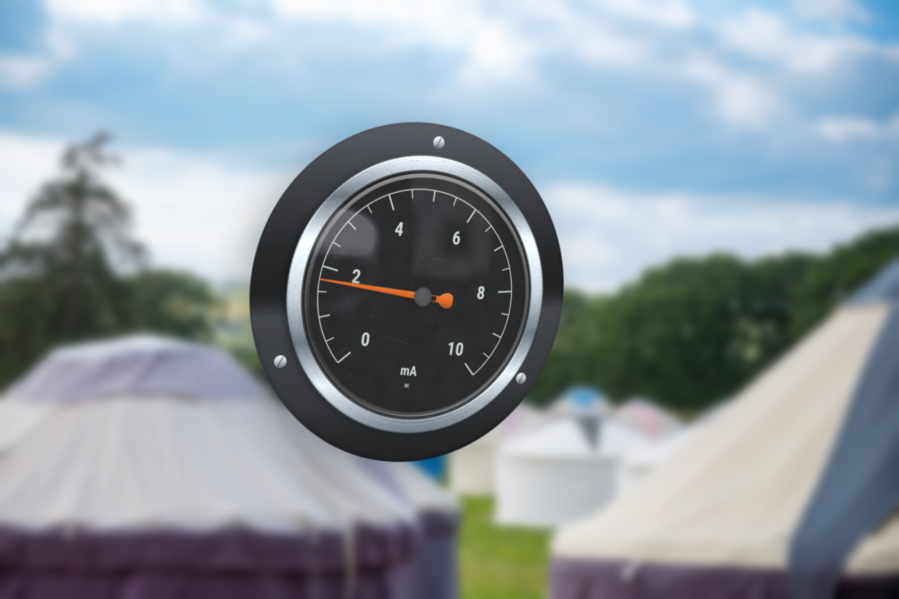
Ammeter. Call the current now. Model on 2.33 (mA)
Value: 1.75 (mA)
